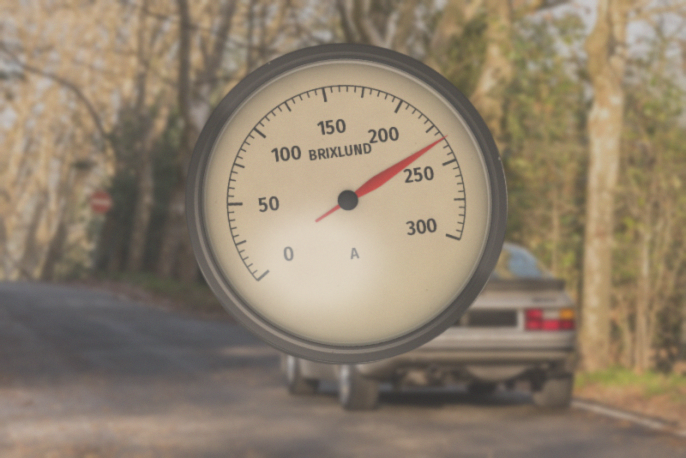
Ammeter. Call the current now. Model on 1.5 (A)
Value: 235 (A)
